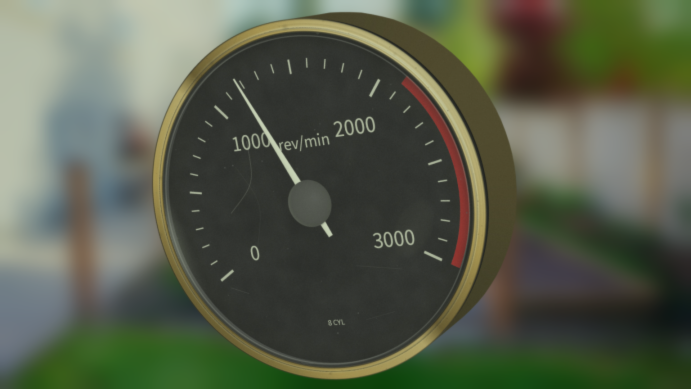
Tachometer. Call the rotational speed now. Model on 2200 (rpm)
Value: 1200 (rpm)
